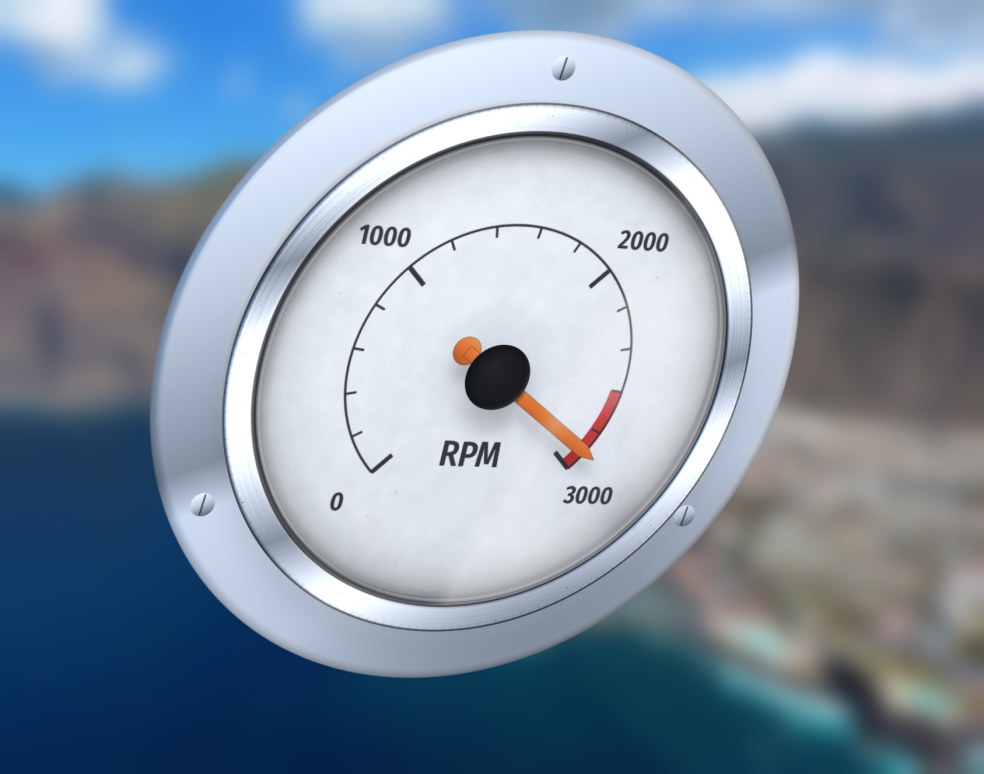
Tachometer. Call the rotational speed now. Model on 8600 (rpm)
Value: 2900 (rpm)
